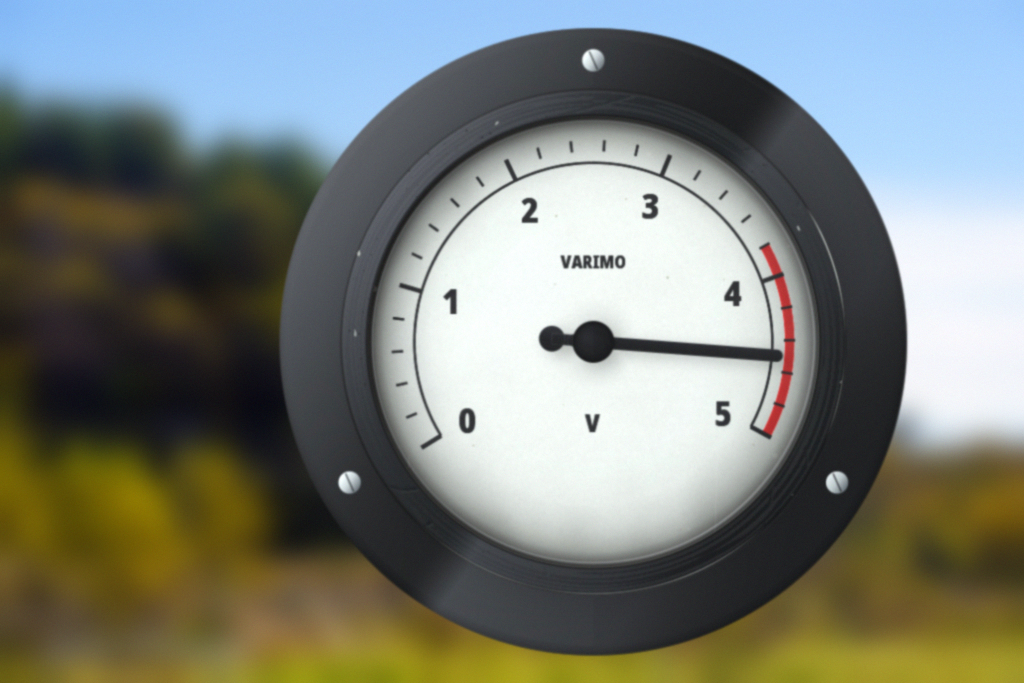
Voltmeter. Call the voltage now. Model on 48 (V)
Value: 4.5 (V)
